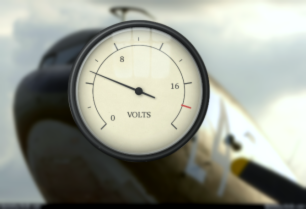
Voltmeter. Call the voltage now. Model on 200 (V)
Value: 5 (V)
